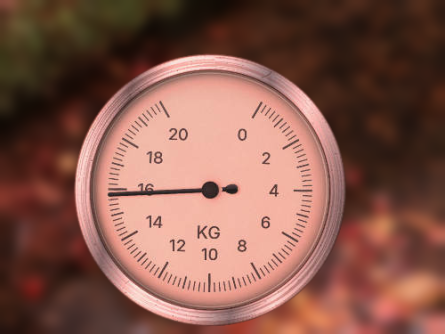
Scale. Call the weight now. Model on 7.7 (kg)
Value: 15.8 (kg)
